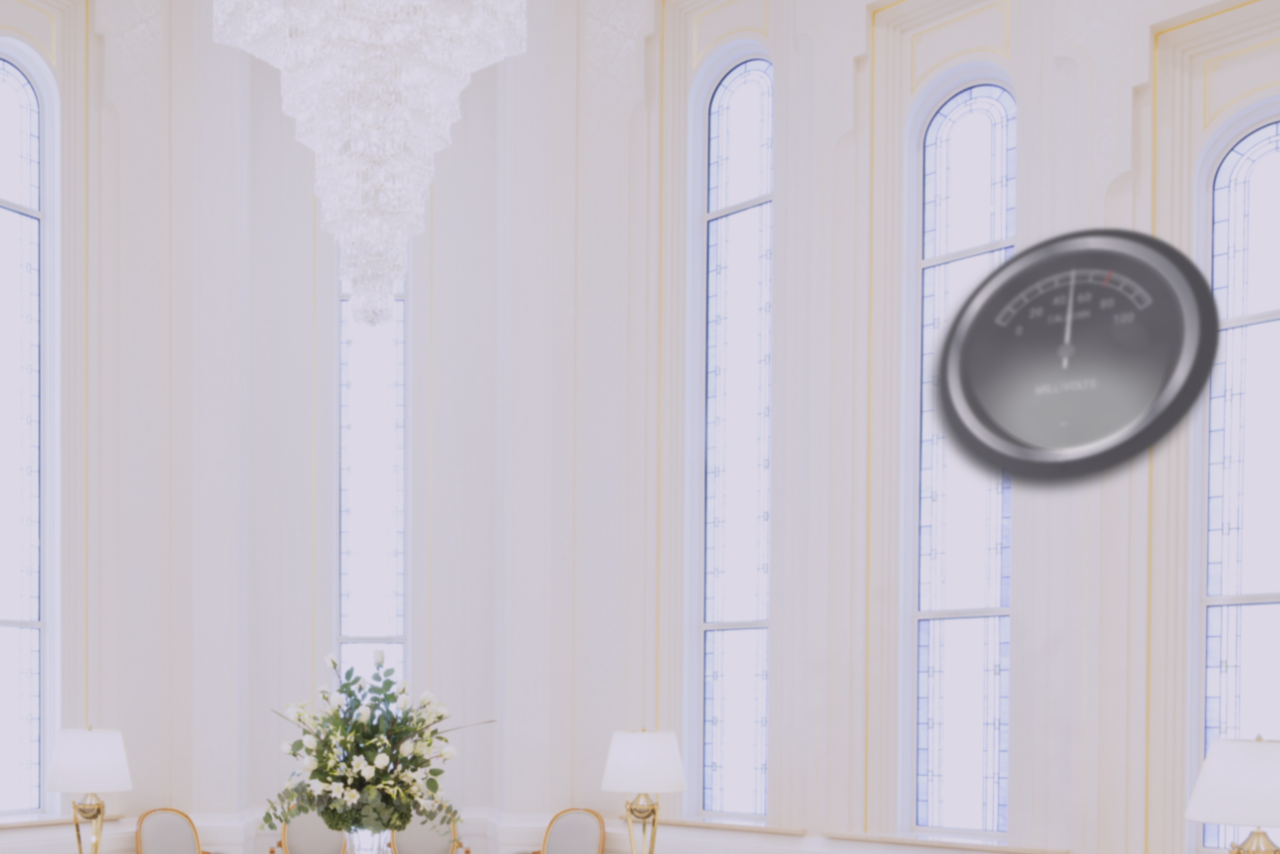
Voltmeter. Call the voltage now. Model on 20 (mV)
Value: 50 (mV)
